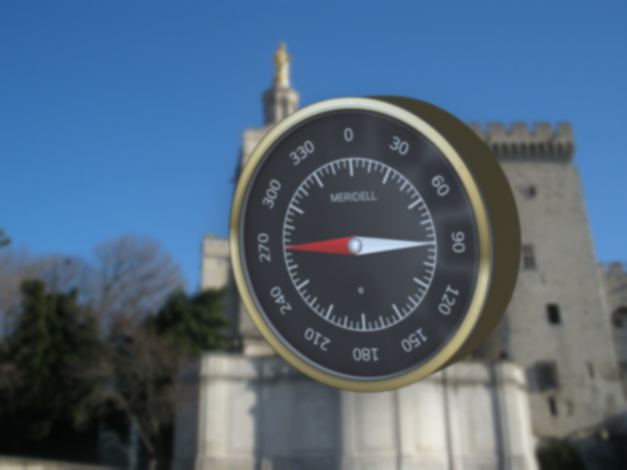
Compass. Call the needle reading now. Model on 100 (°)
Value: 270 (°)
